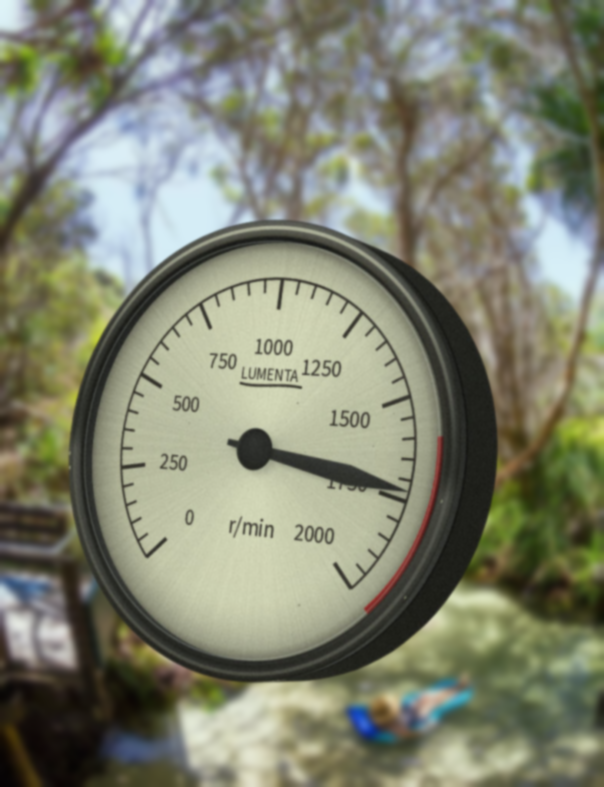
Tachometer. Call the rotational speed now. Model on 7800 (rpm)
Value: 1725 (rpm)
